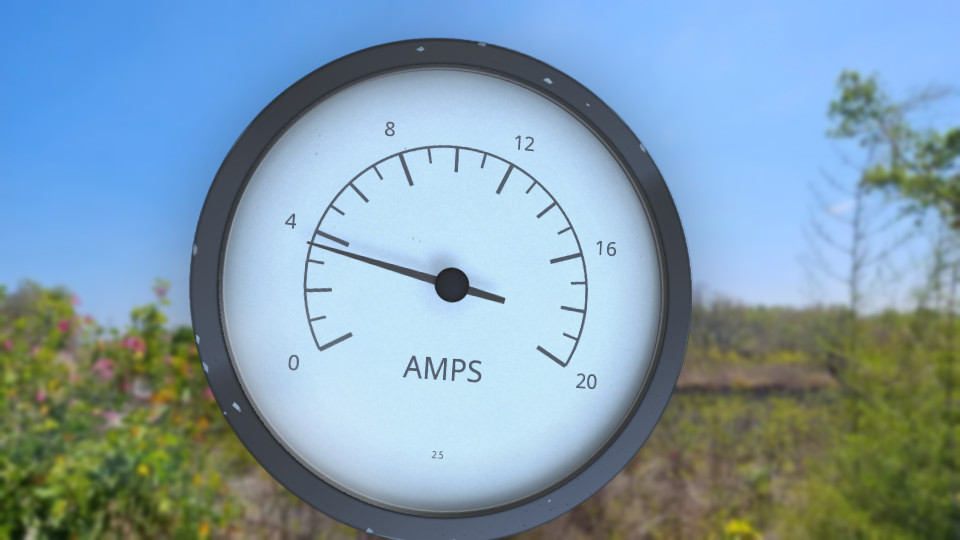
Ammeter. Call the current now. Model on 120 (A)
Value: 3.5 (A)
